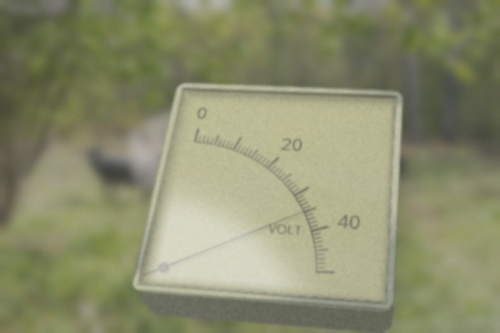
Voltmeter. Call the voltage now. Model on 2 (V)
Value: 35 (V)
